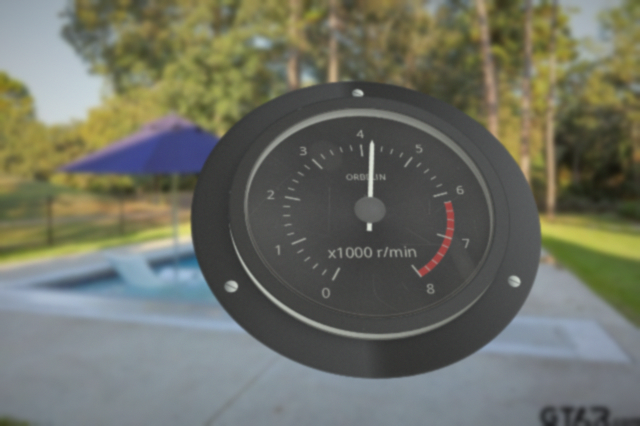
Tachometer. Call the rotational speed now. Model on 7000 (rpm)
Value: 4200 (rpm)
